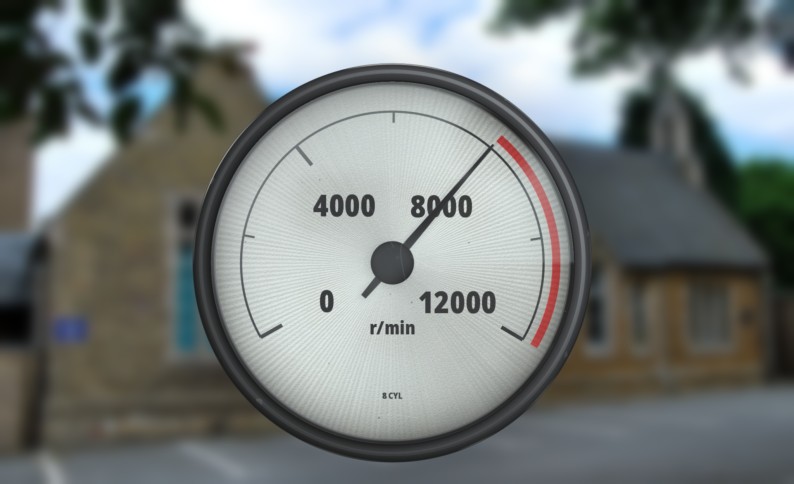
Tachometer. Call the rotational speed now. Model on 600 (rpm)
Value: 8000 (rpm)
